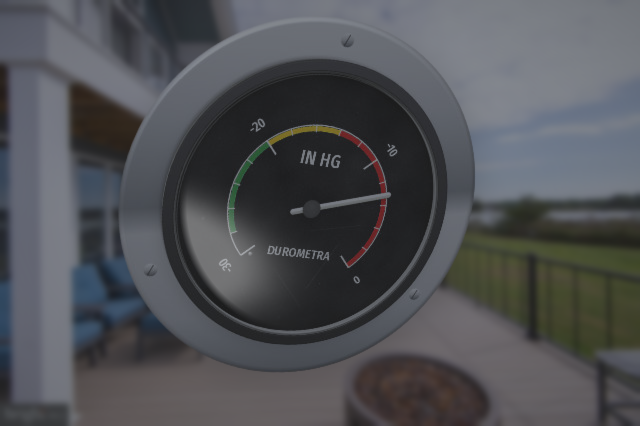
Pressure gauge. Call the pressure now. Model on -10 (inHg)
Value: -7 (inHg)
